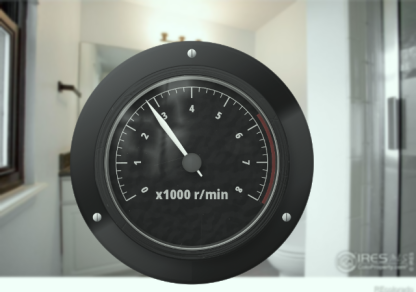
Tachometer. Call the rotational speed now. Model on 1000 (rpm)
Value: 2800 (rpm)
